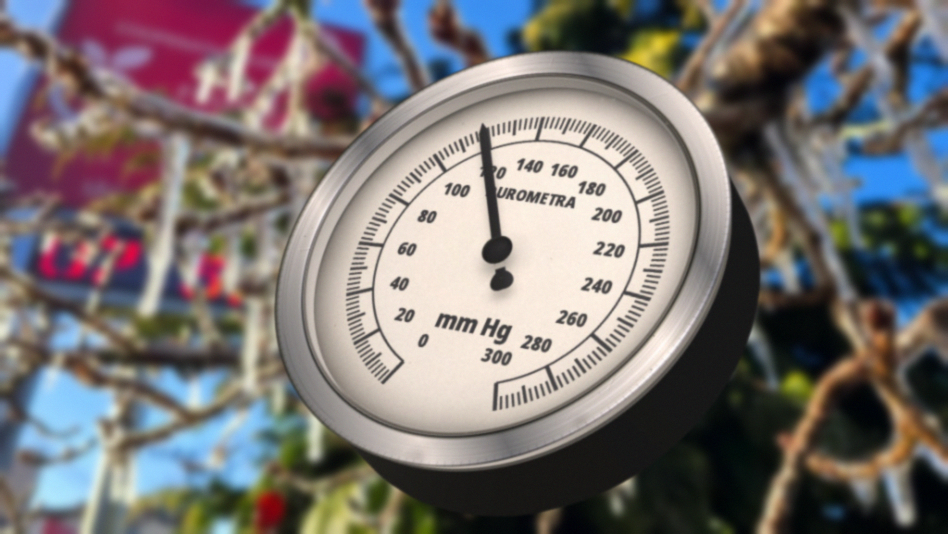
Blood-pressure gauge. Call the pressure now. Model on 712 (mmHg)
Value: 120 (mmHg)
